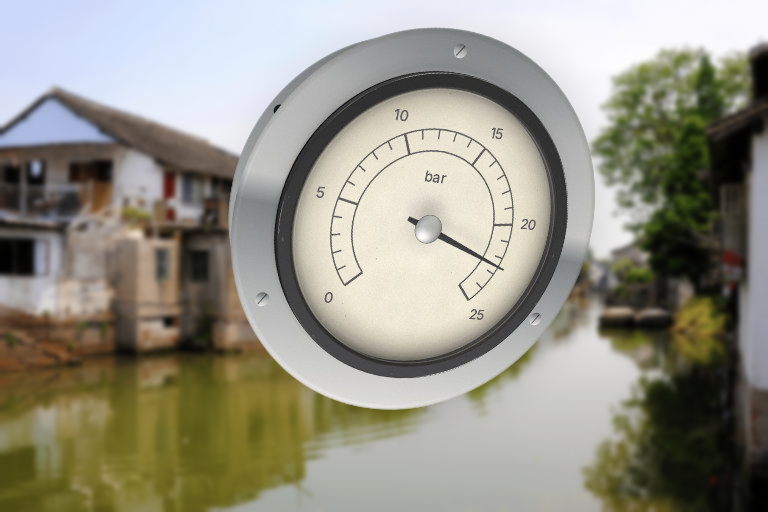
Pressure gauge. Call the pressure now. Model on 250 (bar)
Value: 22.5 (bar)
